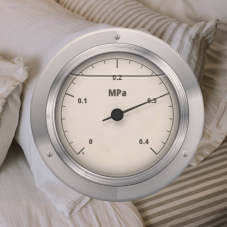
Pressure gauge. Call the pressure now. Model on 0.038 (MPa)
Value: 0.3 (MPa)
